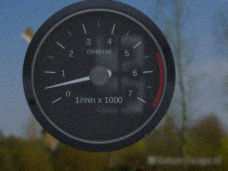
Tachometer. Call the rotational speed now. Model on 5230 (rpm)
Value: 500 (rpm)
